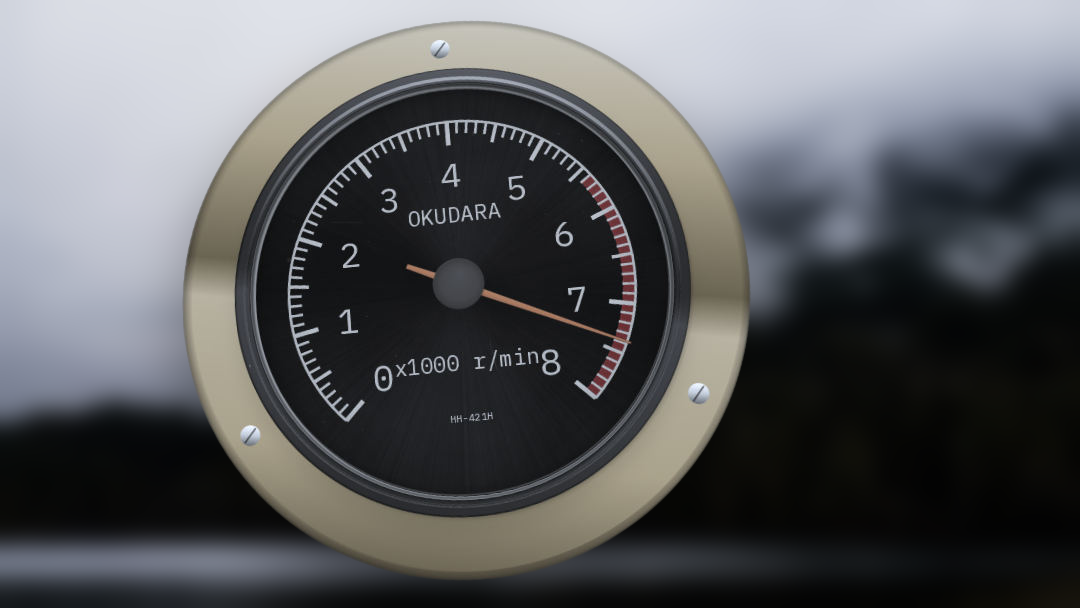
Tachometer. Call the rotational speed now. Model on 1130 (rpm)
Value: 7400 (rpm)
